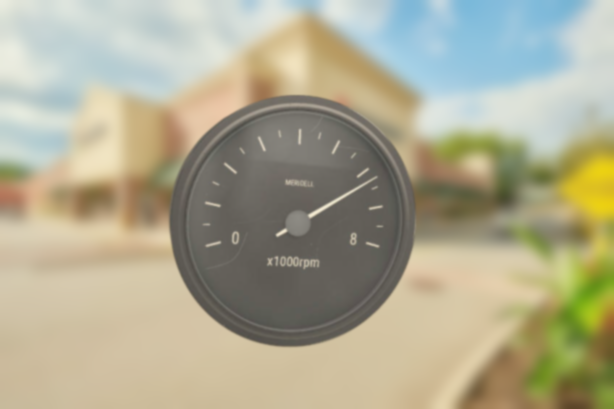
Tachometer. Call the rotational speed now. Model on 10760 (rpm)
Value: 6250 (rpm)
